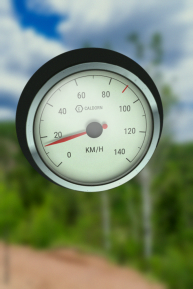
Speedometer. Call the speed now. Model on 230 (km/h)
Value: 15 (km/h)
